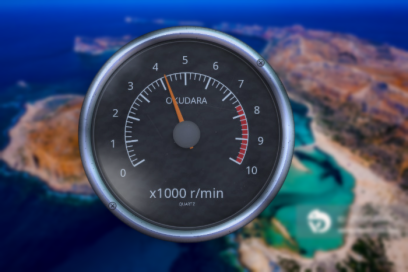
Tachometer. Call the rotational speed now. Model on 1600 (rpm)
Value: 4200 (rpm)
